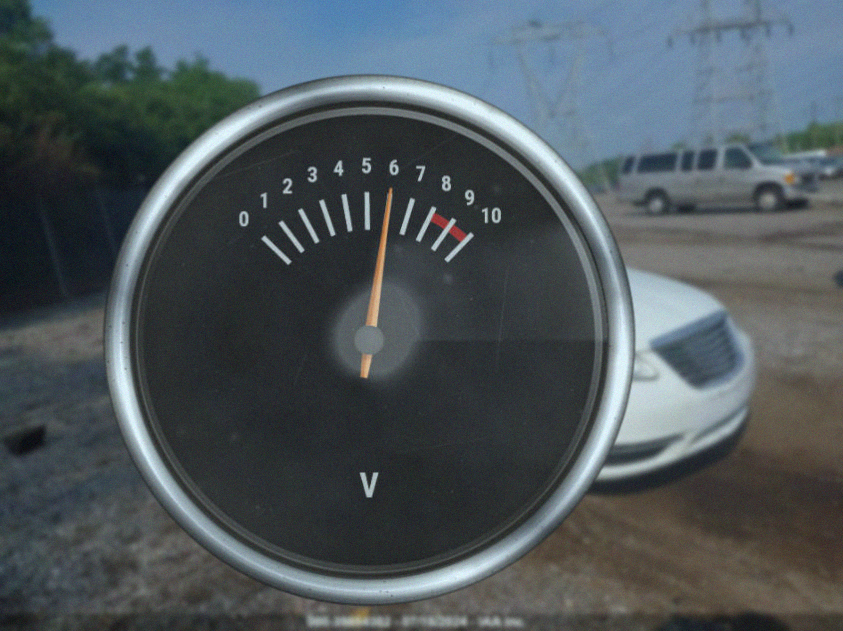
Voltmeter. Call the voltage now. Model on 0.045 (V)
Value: 6 (V)
